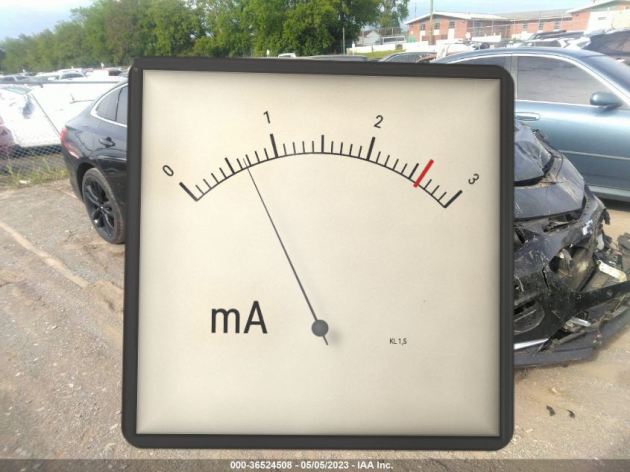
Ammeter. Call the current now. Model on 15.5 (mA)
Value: 0.65 (mA)
